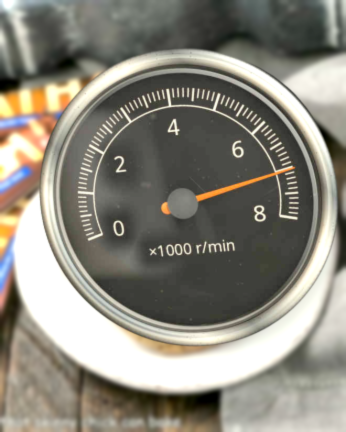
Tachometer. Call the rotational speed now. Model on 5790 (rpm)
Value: 7000 (rpm)
